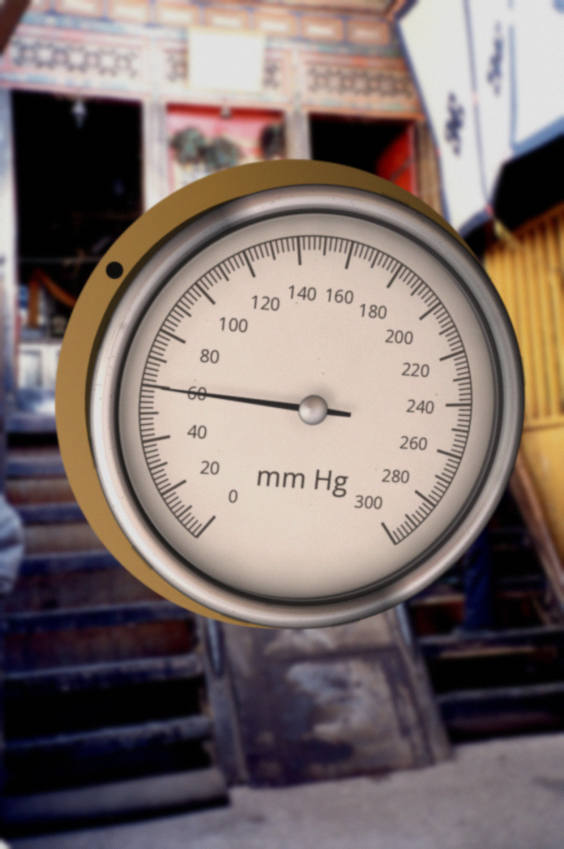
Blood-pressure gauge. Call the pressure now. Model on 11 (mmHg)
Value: 60 (mmHg)
